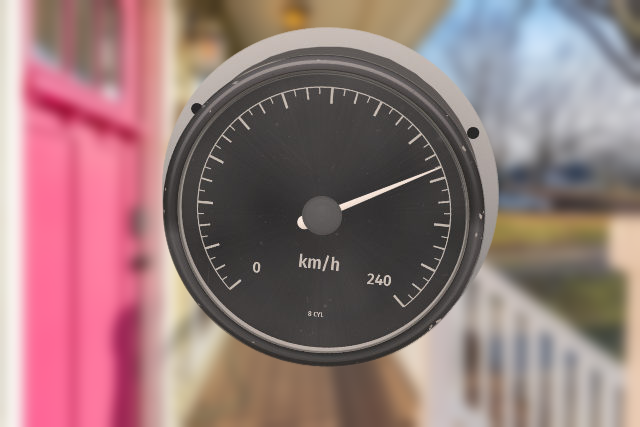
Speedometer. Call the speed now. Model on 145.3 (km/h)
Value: 175 (km/h)
